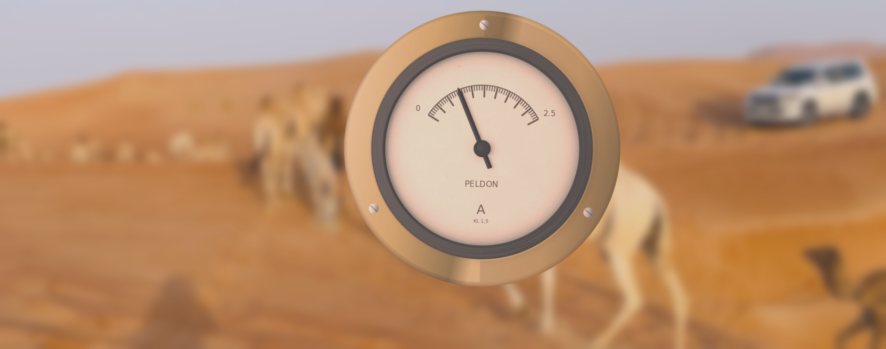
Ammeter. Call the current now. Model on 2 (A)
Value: 0.75 (A)
